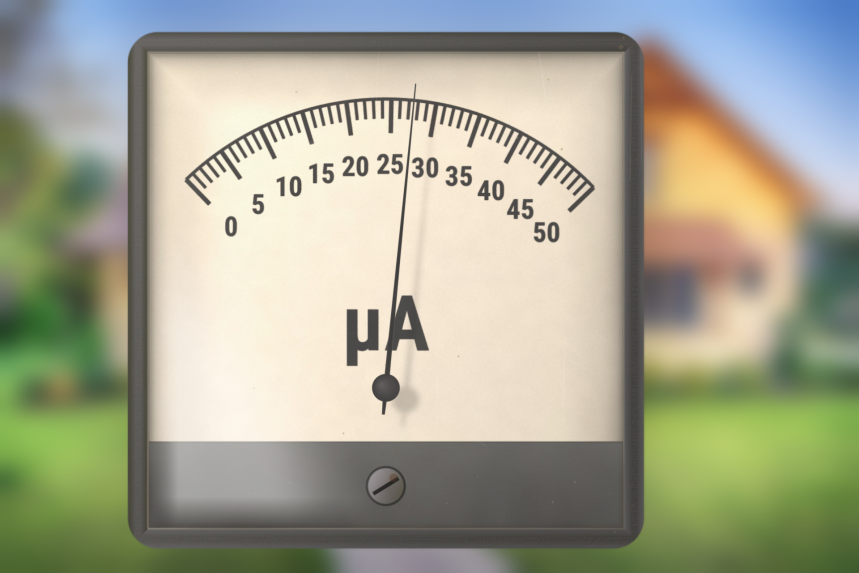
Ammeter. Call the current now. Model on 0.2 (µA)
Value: 27.5 (µA)
